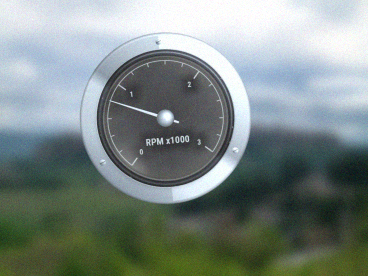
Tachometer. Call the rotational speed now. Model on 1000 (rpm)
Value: 800 (rpm)
